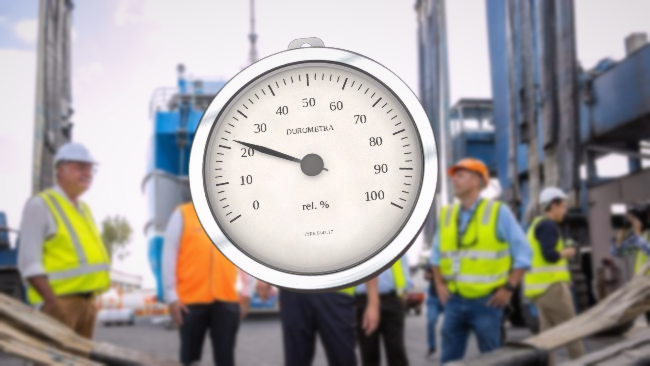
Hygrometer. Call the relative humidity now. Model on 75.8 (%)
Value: 22 (%)
